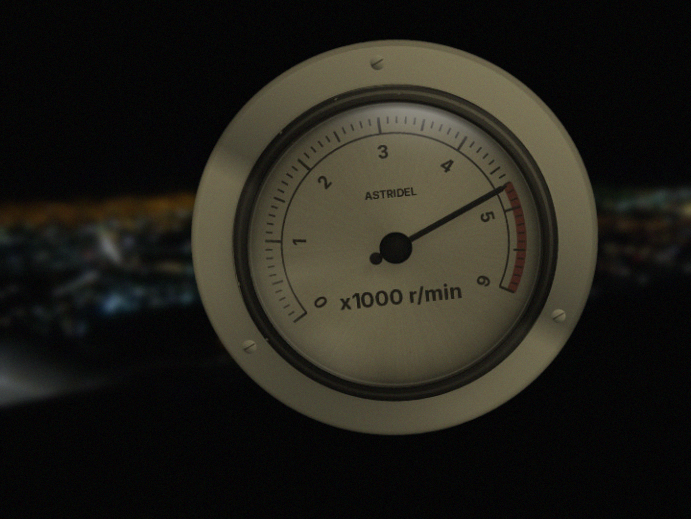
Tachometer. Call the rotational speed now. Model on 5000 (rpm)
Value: 4700 (rpm)
